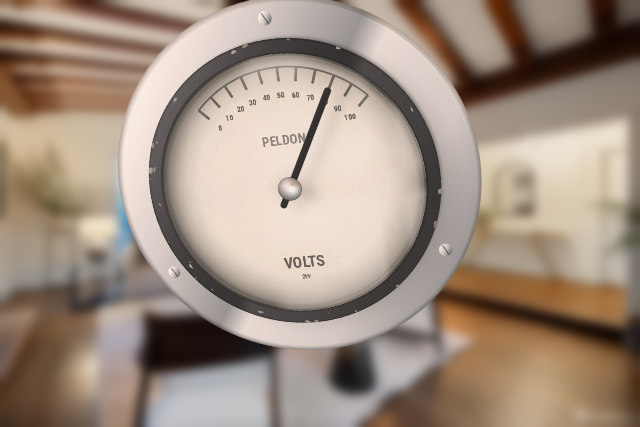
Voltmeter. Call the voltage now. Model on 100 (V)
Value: 80 (V)
